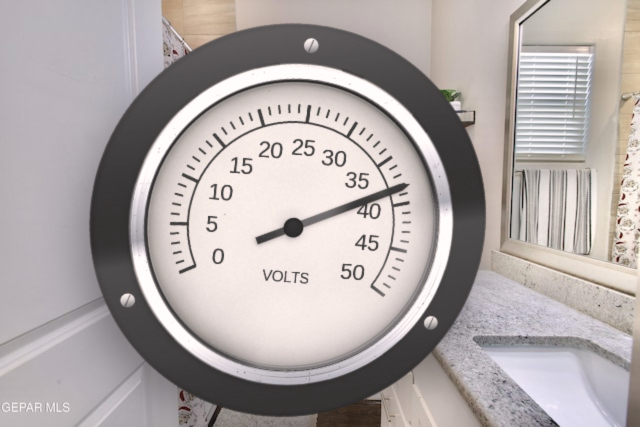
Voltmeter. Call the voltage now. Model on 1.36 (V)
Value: 38 (V)
